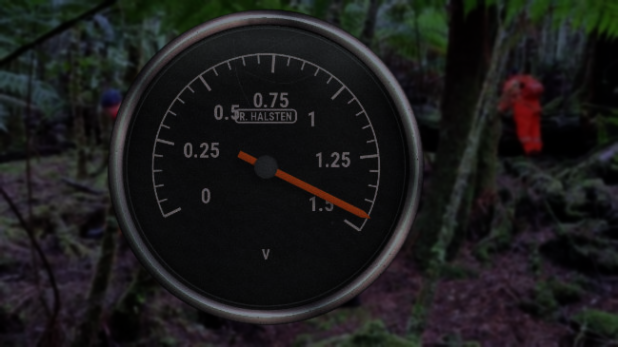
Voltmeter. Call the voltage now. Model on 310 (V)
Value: 1.45 (V)
